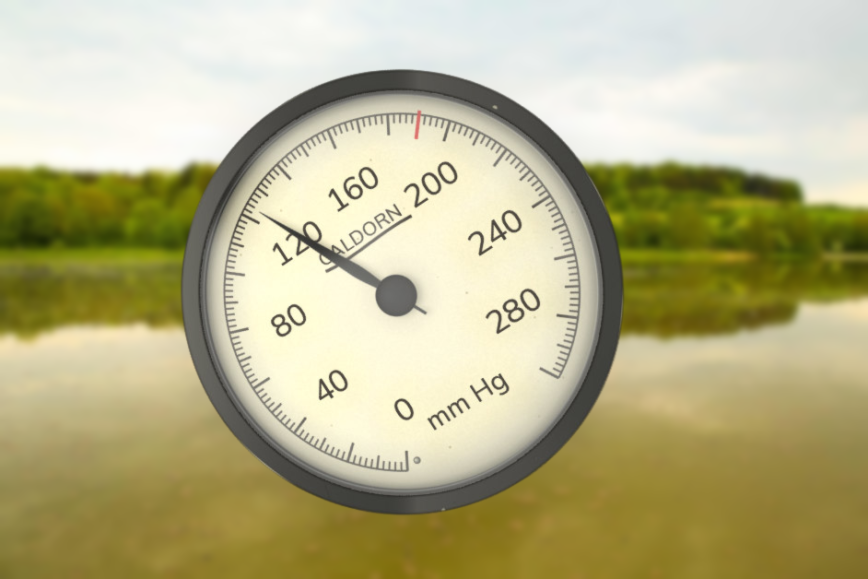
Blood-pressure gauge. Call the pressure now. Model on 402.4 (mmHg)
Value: 124 (mmHg)
